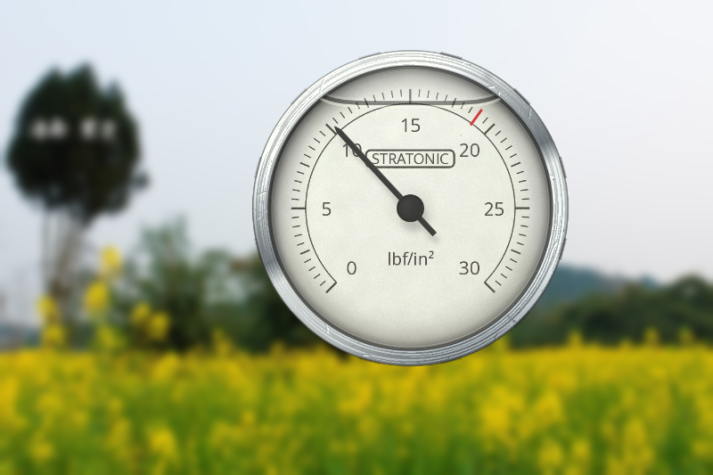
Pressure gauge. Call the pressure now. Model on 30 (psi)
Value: 10.25 (psi)
